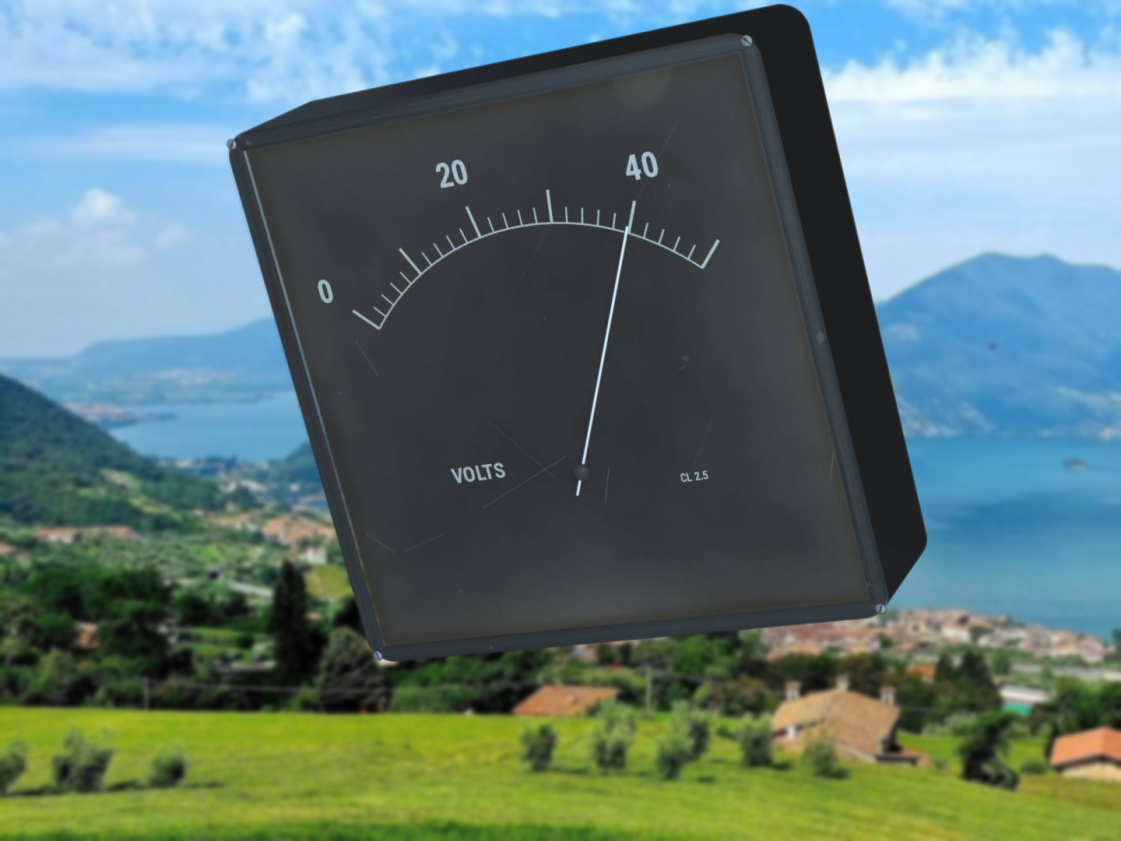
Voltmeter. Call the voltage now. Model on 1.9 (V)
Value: 40 (V)
